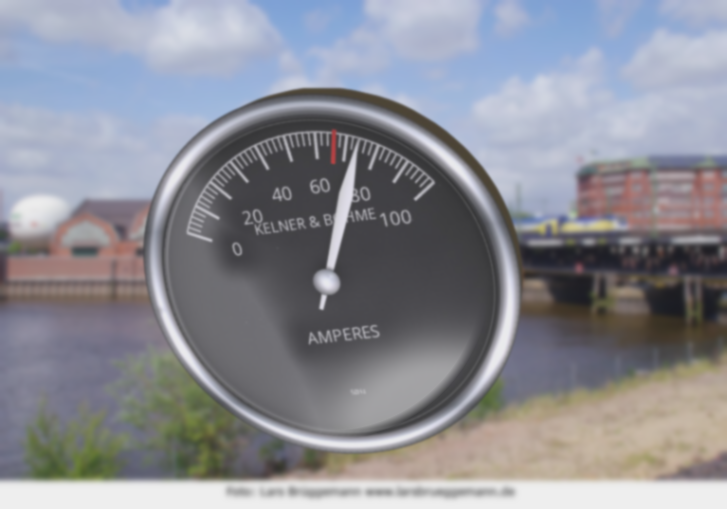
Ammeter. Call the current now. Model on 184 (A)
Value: 74 (A)
